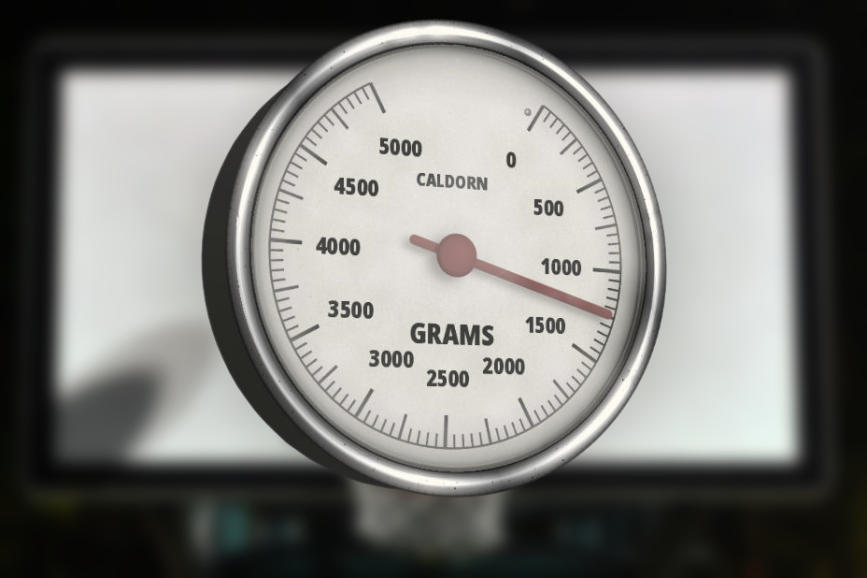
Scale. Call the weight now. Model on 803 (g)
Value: 1250 (g)
